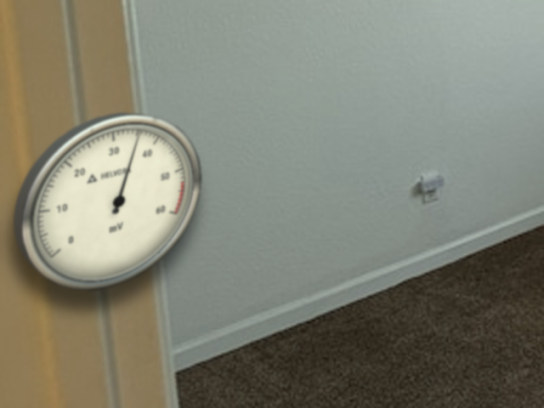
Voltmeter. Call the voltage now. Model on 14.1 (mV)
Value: 35 (mV)
